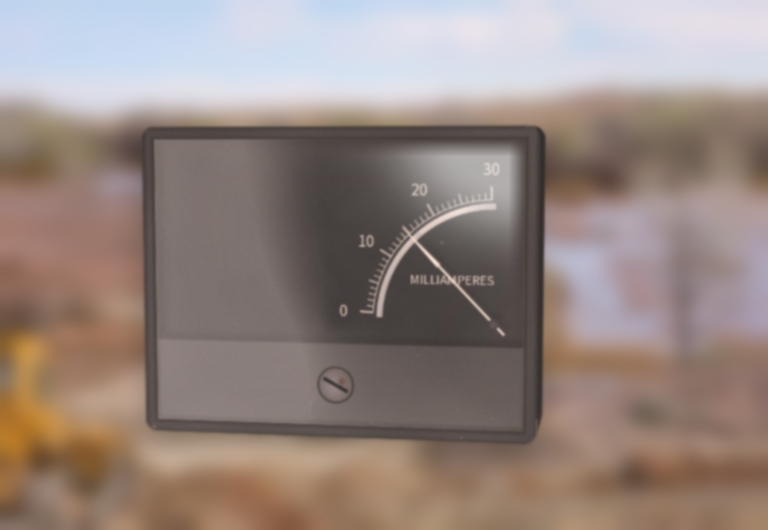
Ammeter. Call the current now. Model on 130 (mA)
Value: 15 (mA)
